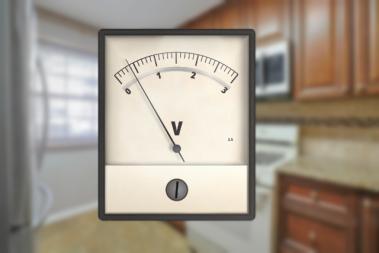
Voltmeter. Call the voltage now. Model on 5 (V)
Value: 0.4 (V)
